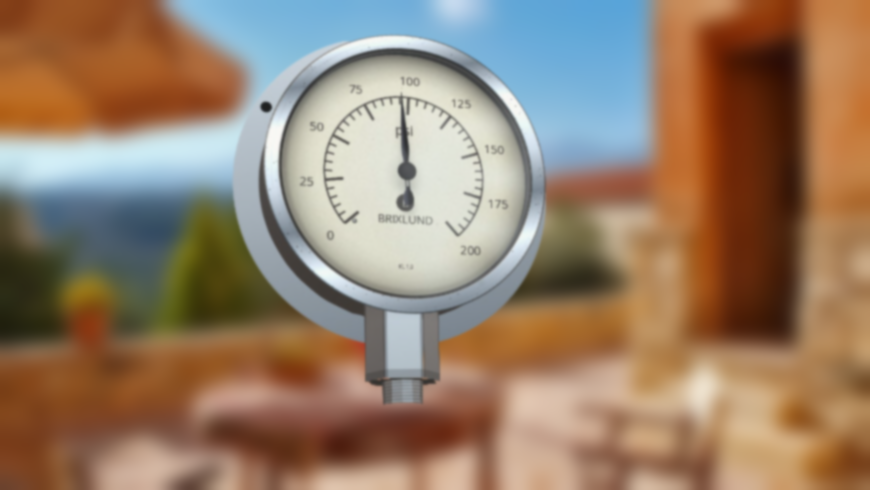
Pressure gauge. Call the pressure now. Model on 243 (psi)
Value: 95 (psi)
